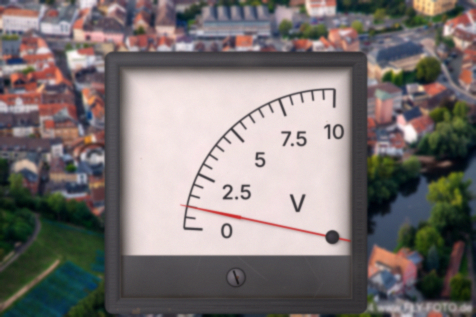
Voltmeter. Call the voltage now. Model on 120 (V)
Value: 1 (V)
